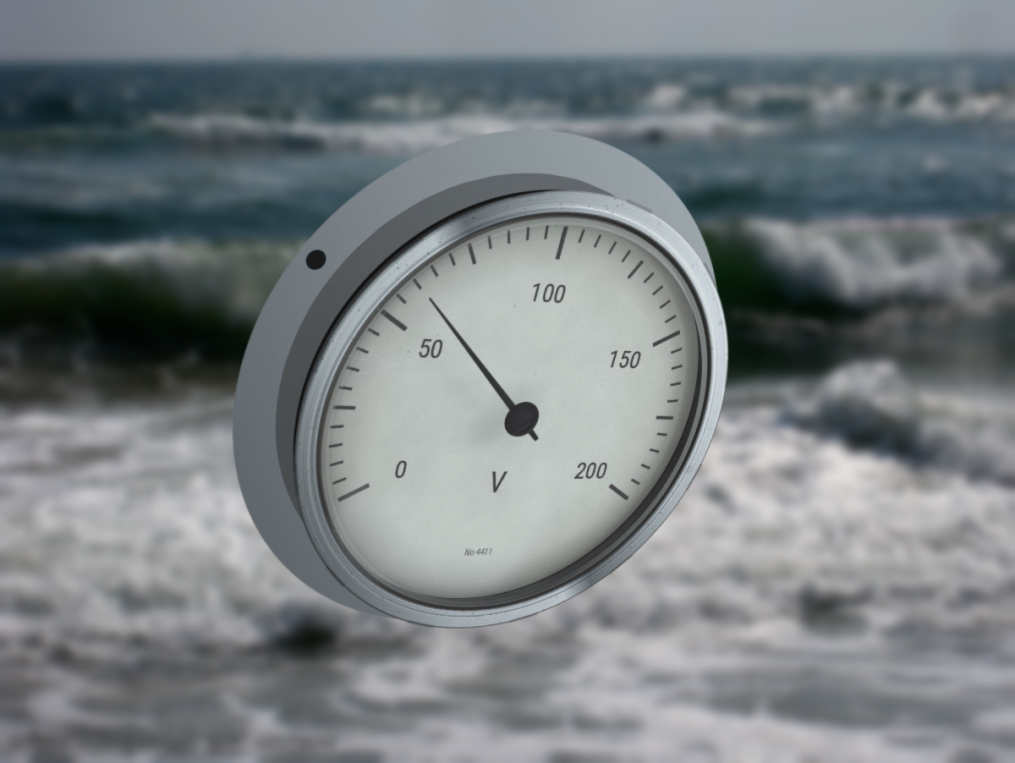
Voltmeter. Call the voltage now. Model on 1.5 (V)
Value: 60 (V)
